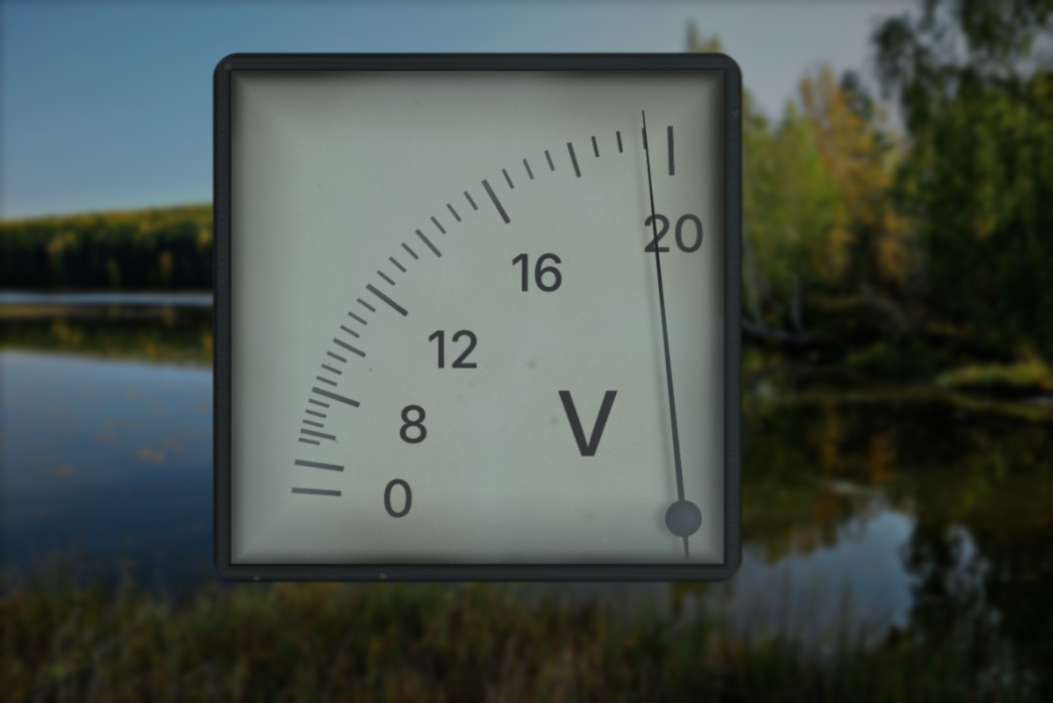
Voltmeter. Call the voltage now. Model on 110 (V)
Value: 19.5 (V)
